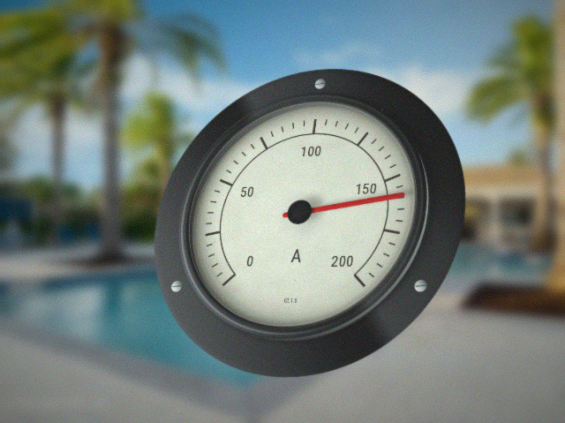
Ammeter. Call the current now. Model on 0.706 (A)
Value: 160 (A)
